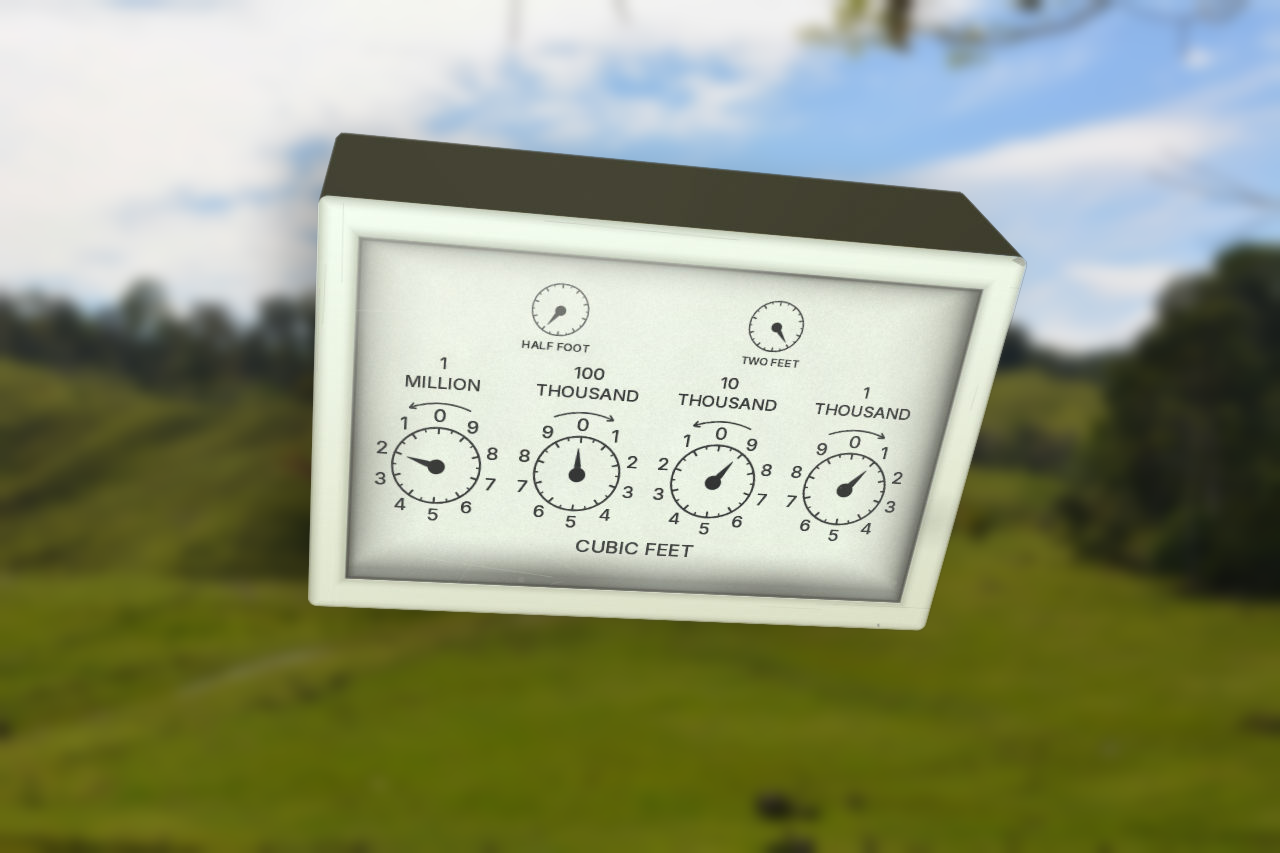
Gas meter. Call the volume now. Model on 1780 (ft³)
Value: 199100 (ft³)
